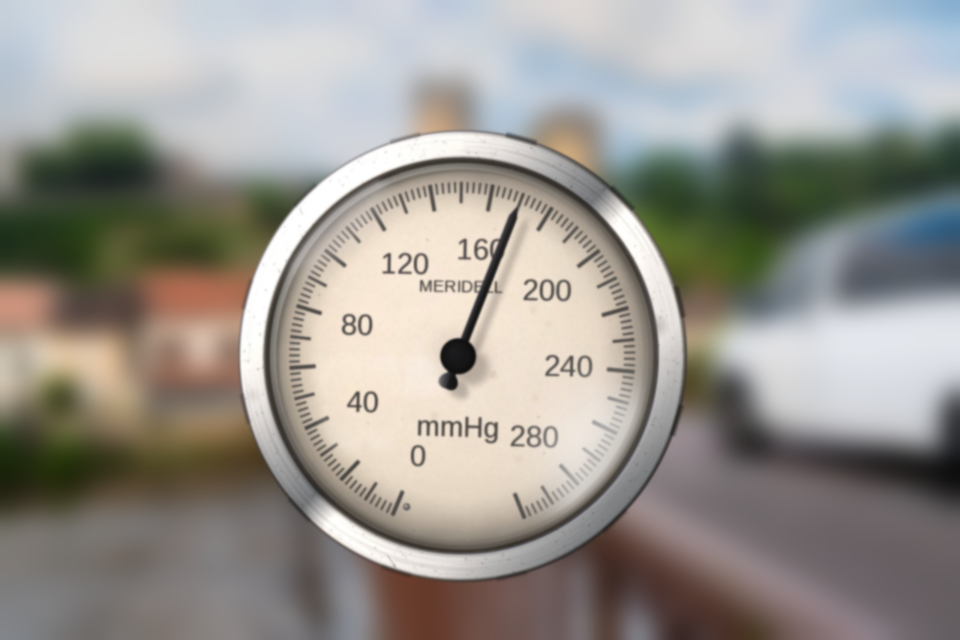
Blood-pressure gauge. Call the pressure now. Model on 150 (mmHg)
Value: 170 (mmHg)
